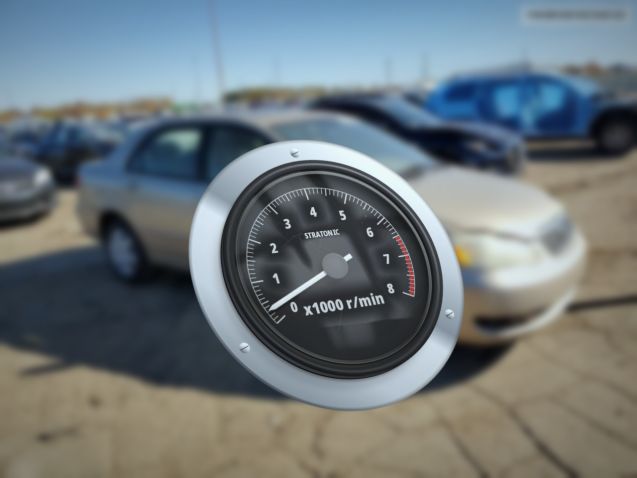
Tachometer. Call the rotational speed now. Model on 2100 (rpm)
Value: 300 (rpm)
